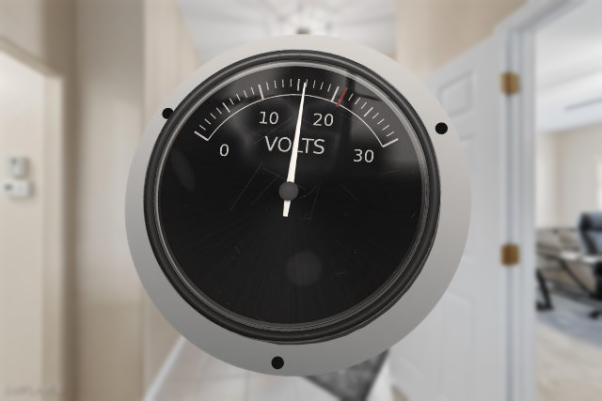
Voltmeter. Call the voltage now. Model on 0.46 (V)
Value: 16 (V)
